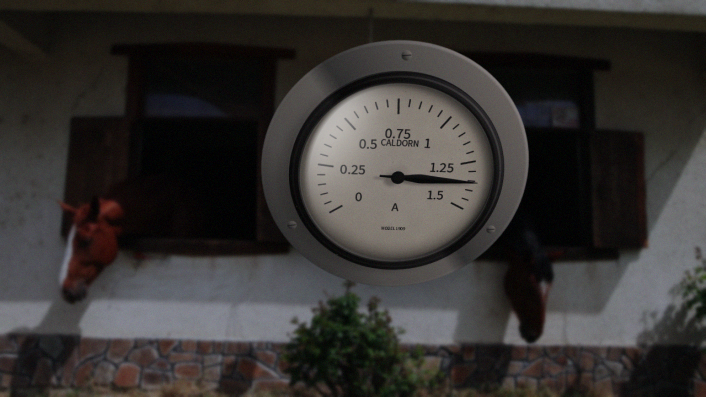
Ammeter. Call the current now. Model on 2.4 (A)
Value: 1.35 (A)
